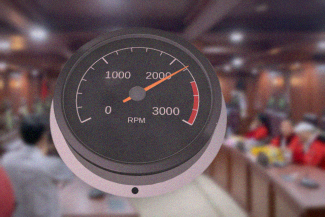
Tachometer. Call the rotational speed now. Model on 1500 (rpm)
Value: 2200 (rpm)
